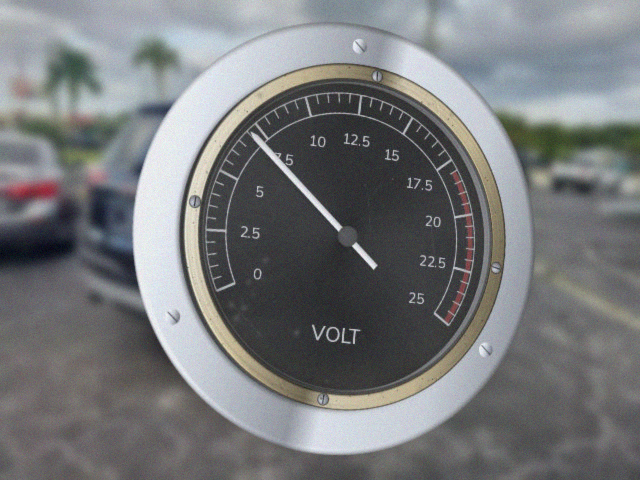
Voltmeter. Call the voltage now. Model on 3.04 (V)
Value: 7 (V)
